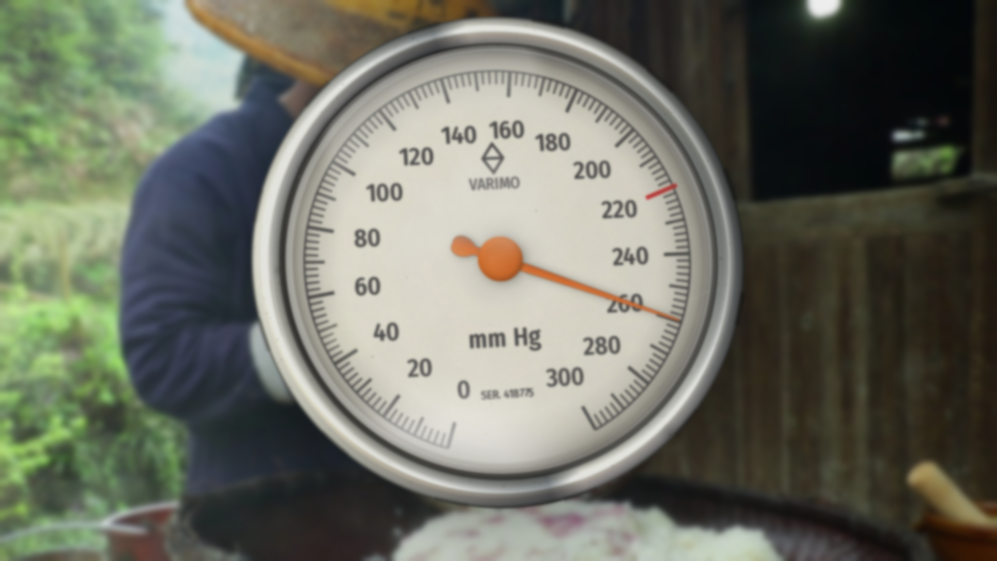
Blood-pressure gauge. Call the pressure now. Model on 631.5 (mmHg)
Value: 260 (mmHg)
